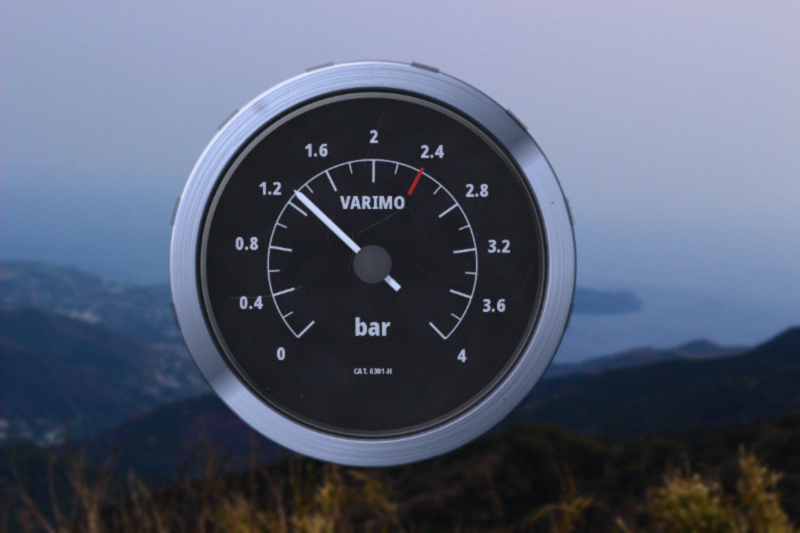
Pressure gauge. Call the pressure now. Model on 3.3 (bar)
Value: 1.3 (bar)
